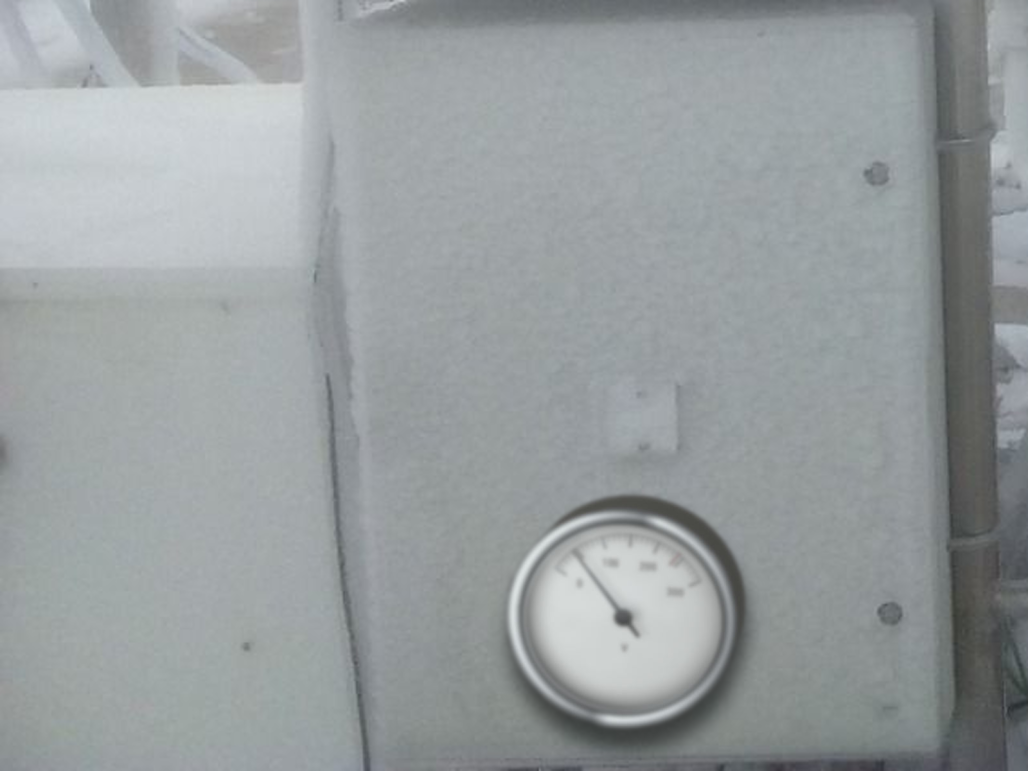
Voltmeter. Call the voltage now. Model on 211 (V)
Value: 50 (V)
